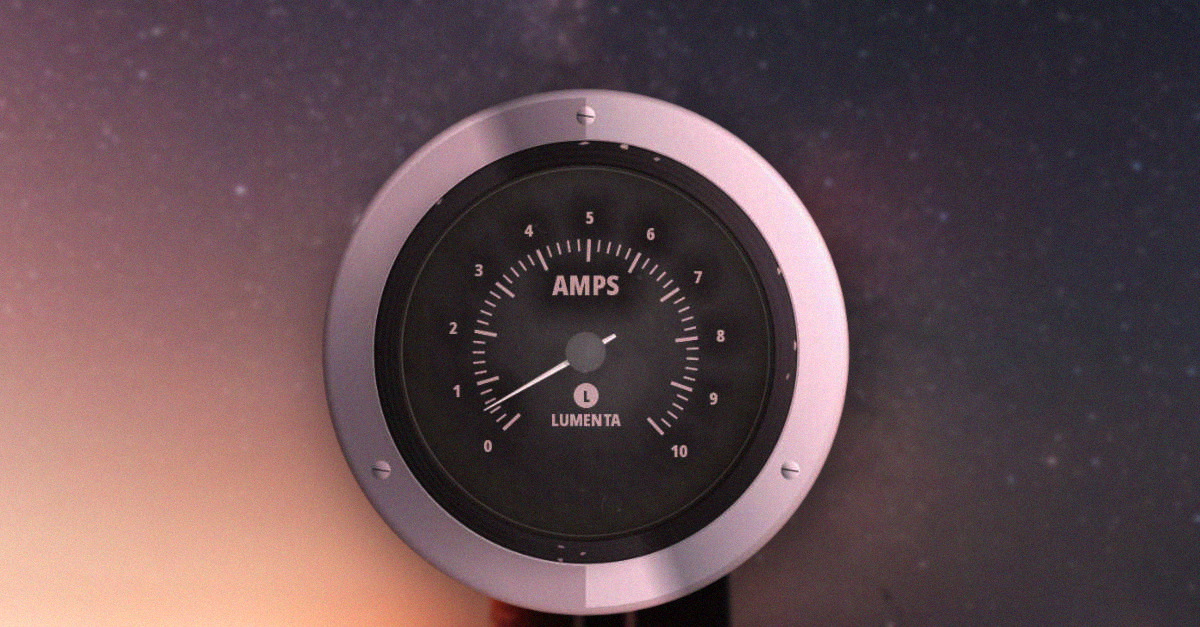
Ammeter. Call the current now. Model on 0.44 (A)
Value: 0.5 (A)
